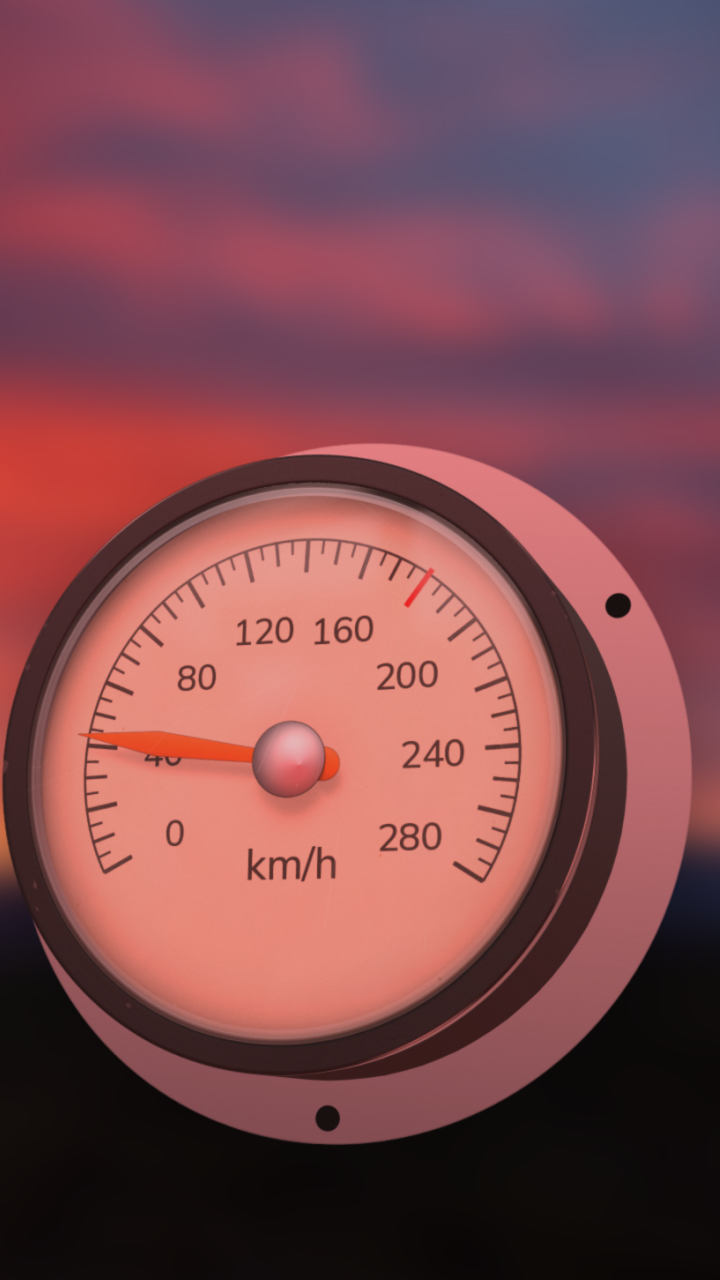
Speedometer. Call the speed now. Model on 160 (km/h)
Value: 42.5 (km/h)
